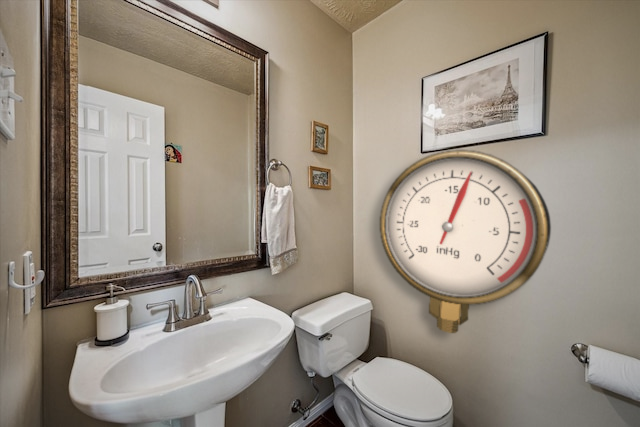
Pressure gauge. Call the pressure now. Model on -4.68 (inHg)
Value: -13 (inHg)
